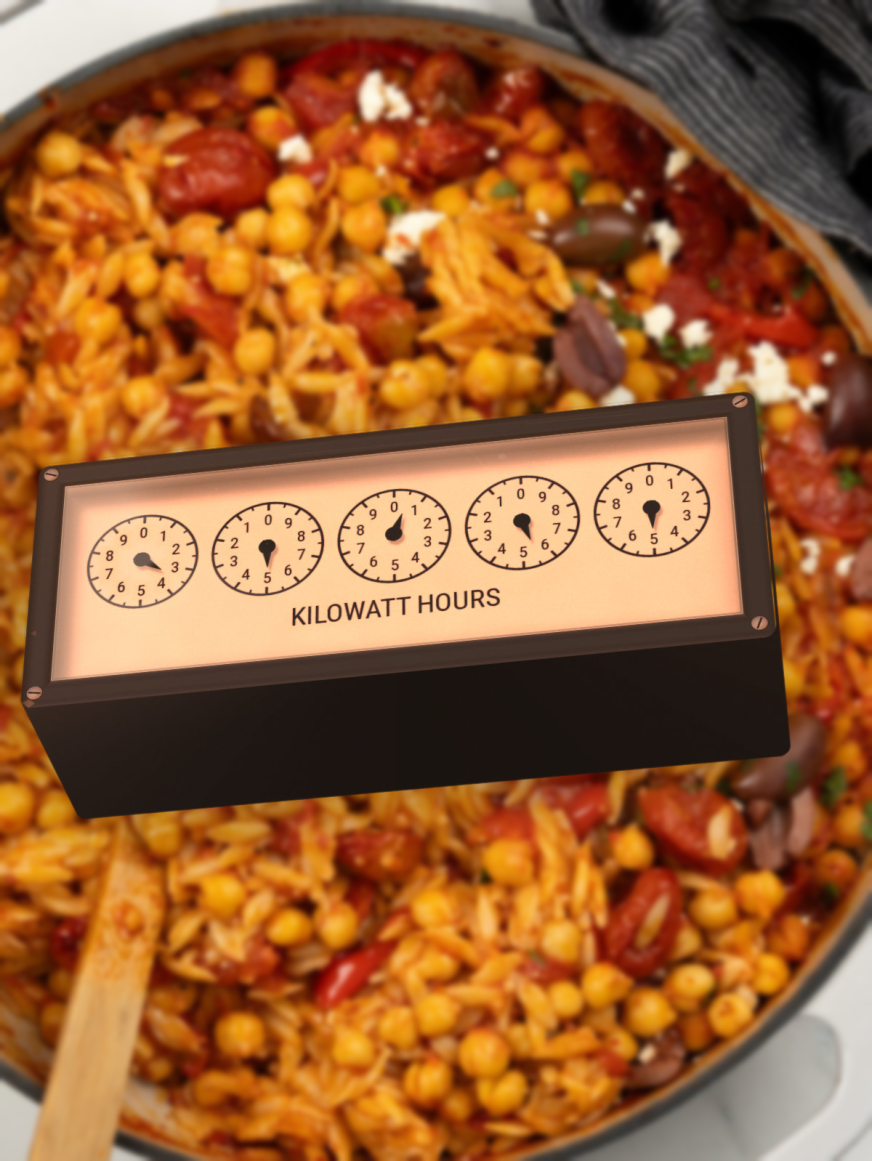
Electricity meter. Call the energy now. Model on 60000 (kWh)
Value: 35055 (kWh)
